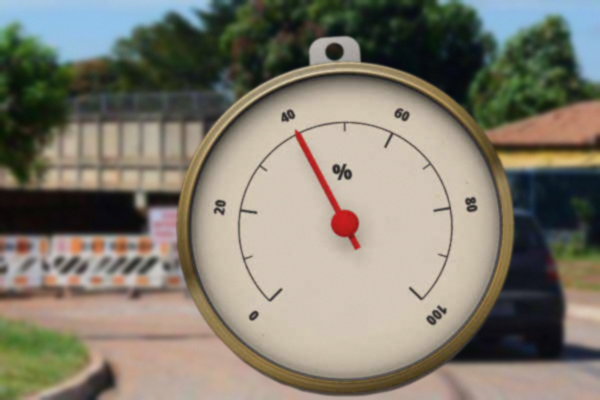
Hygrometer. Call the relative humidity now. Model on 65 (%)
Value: 40 (%)
